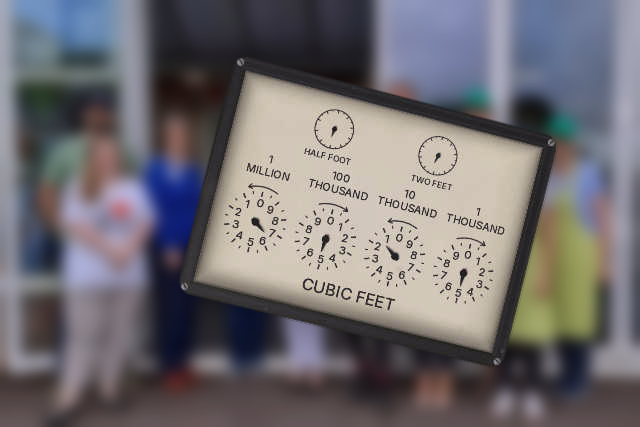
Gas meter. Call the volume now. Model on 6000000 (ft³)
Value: 651500 (ft³)
